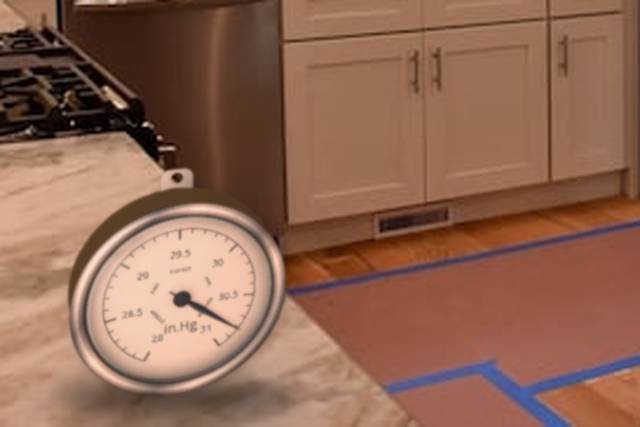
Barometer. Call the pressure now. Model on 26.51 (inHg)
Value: 30.8 (inHg)
